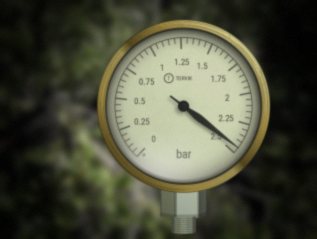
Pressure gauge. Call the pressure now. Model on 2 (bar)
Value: 2.45 (bar)
